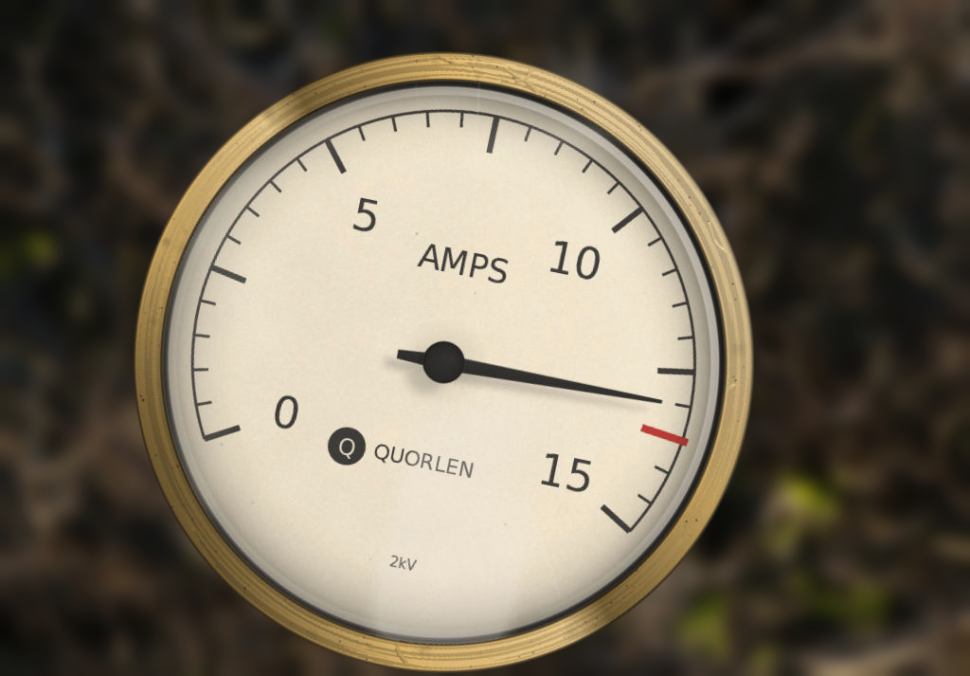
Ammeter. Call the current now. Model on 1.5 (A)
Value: 13 (A)
